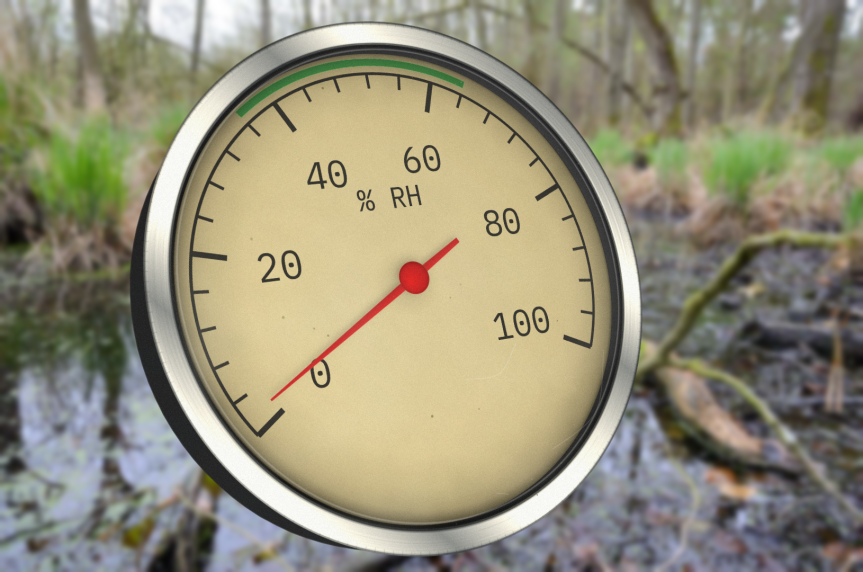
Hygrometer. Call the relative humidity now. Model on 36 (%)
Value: 2 (%)
